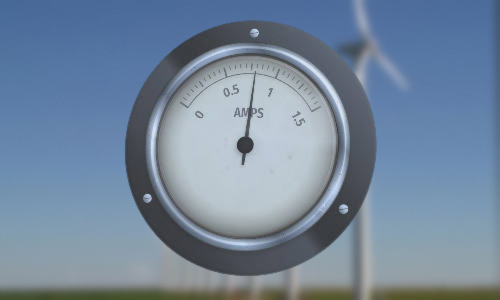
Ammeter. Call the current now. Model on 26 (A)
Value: 0.8 (A)
